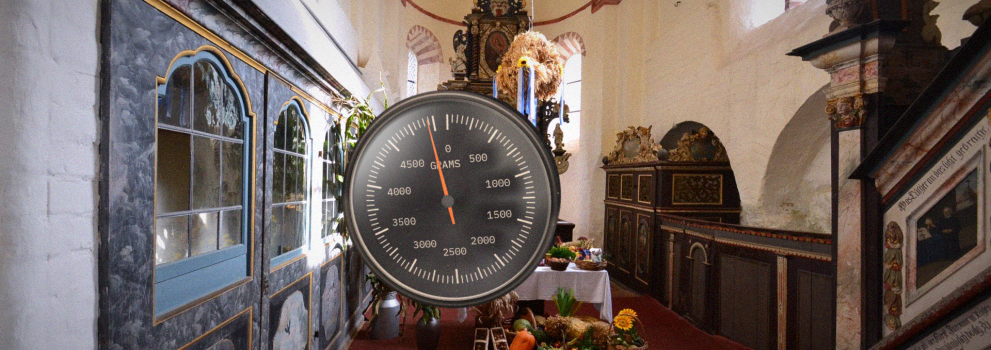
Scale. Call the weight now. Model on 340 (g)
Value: 4950 (g)
